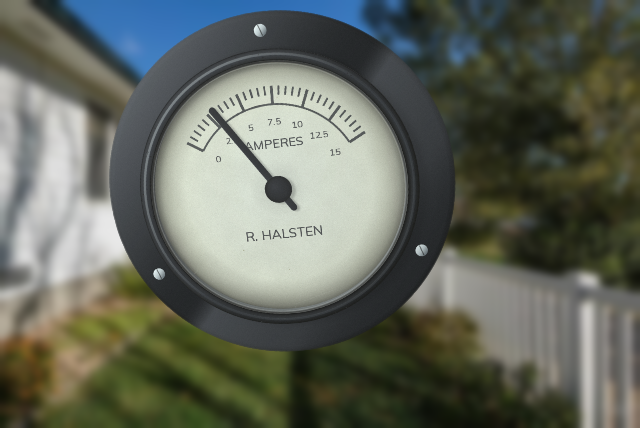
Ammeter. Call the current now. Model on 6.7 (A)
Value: 3 (A)
